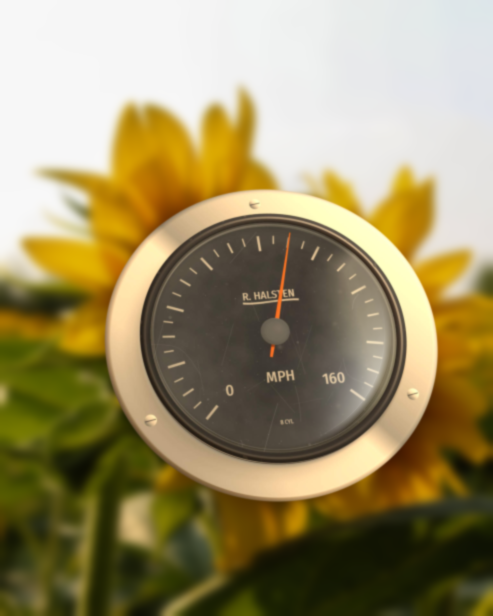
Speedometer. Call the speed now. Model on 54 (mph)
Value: 90 (mph)
